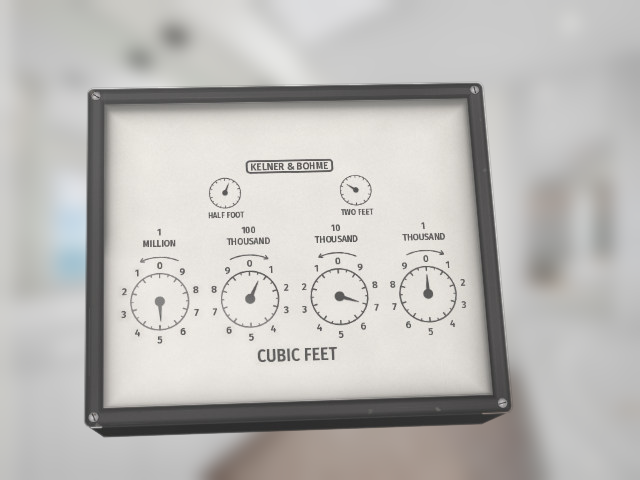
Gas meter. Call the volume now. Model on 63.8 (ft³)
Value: 507000 (ft³)
